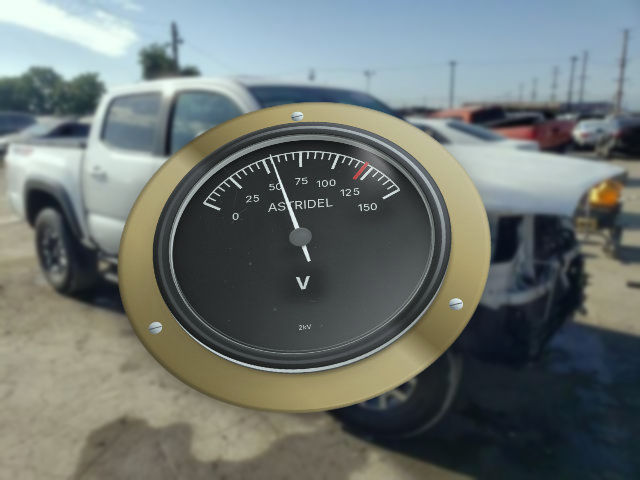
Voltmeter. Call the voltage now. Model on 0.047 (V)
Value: 55 (V)
